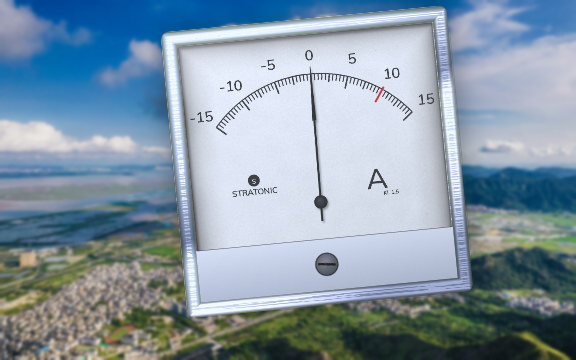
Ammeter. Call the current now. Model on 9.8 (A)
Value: 0 (A)
